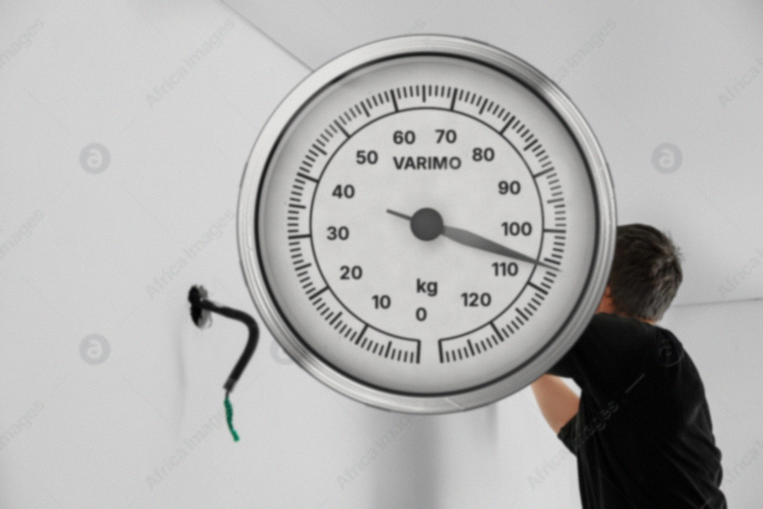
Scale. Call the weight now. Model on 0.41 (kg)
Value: 106 (kg)
